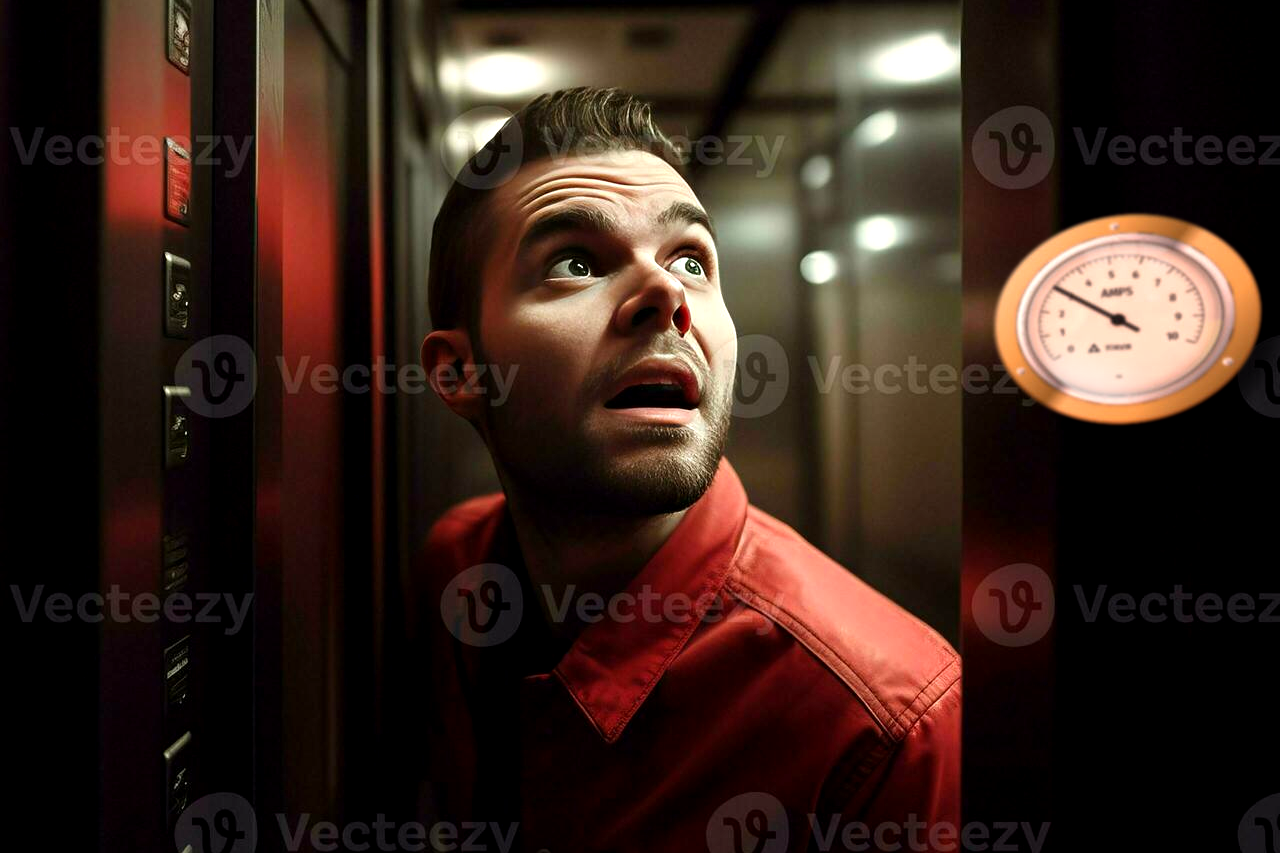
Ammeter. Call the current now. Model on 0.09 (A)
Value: 3 (A)
